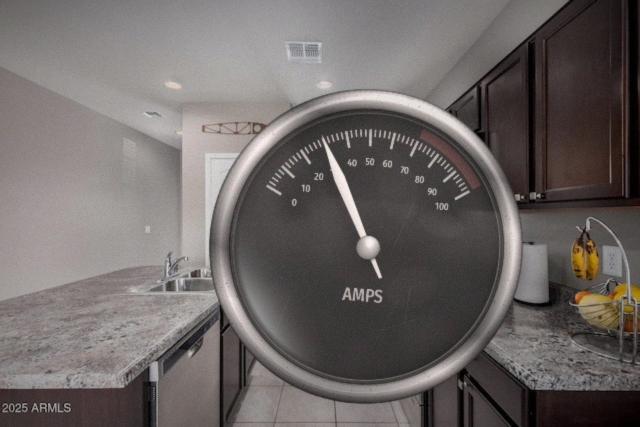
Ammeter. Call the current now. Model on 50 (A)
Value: 30 (A)
